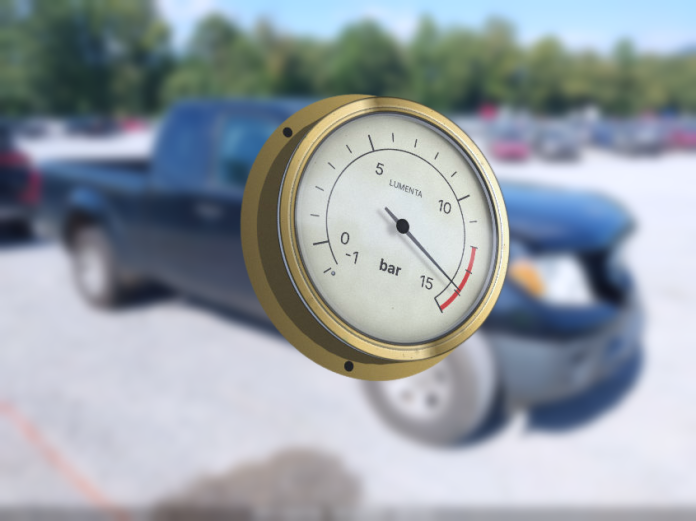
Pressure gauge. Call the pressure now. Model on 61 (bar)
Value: 14 (bar)
